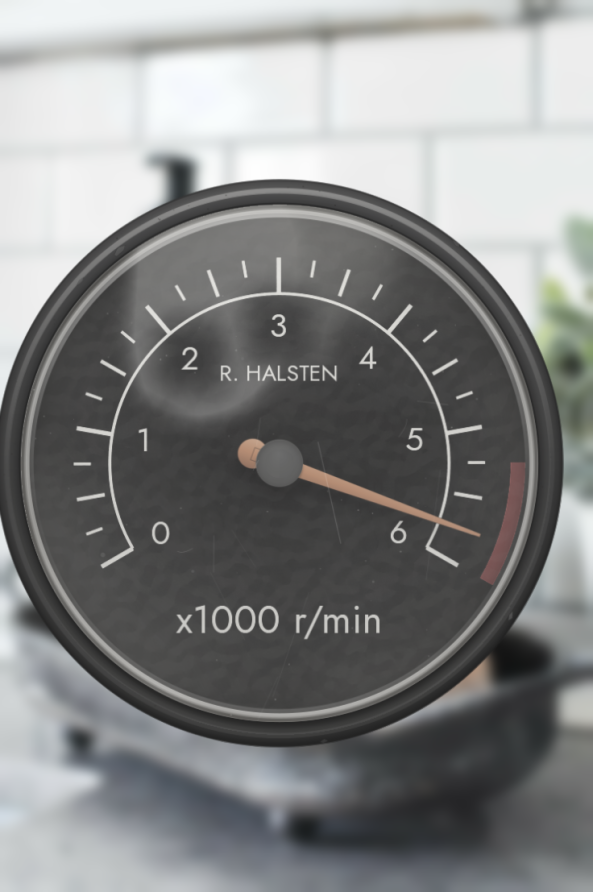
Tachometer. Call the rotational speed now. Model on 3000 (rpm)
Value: 5750 (rpm)
